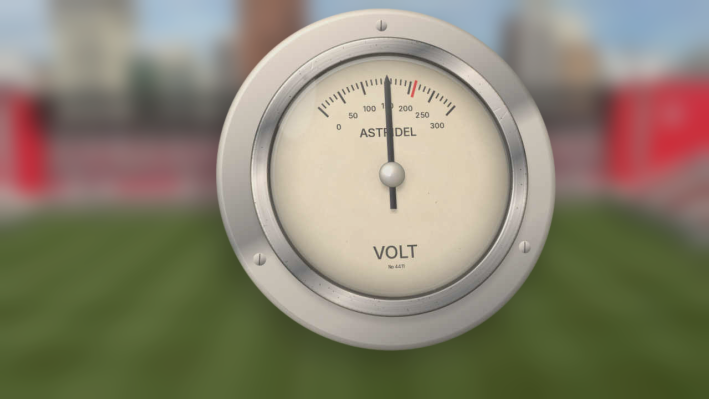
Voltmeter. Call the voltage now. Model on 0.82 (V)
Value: 150 (V)
